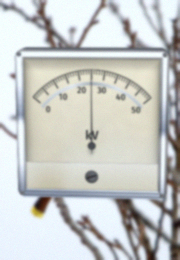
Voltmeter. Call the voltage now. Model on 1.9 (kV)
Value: 25 (kV)
